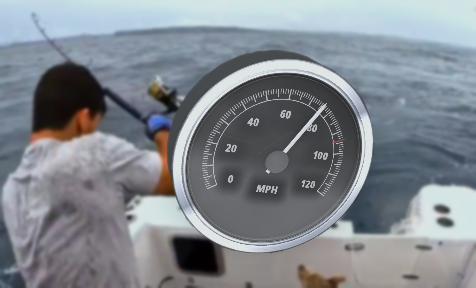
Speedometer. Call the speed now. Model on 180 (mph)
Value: 75 (mph)
